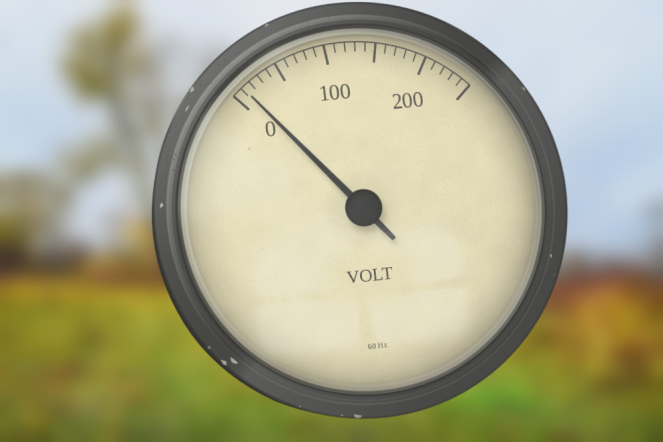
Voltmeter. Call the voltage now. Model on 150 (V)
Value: 10 (V)
